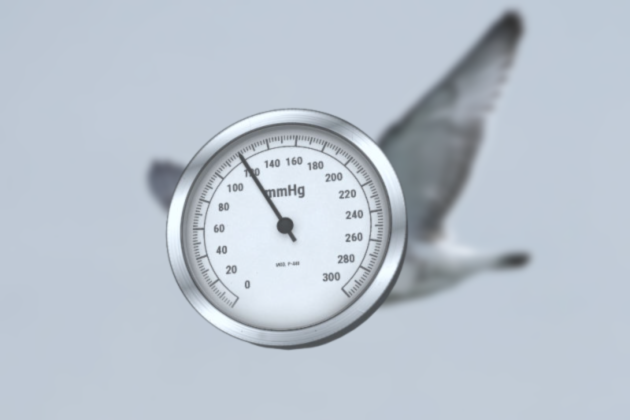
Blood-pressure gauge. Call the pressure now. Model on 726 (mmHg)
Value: 120 (mmHg)
